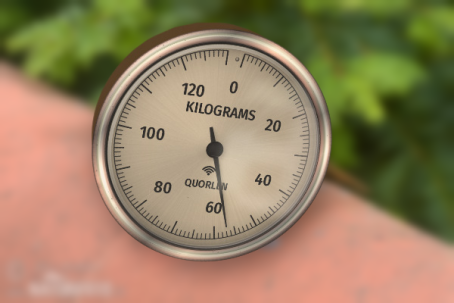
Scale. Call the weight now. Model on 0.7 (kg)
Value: 57 (kg)
